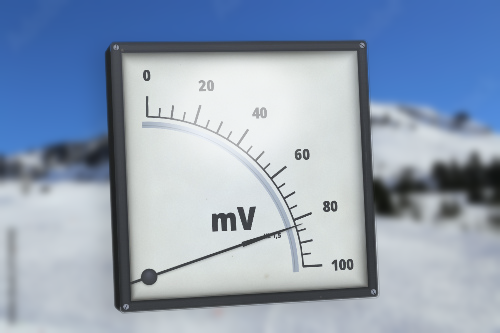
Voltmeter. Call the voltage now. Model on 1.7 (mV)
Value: 82.5 (mV)
